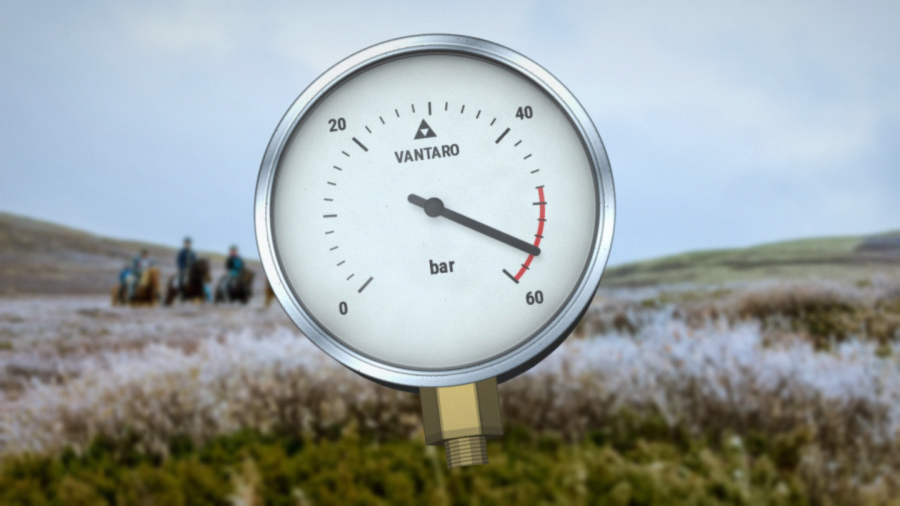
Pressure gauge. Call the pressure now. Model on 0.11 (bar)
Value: 56 (bar)
